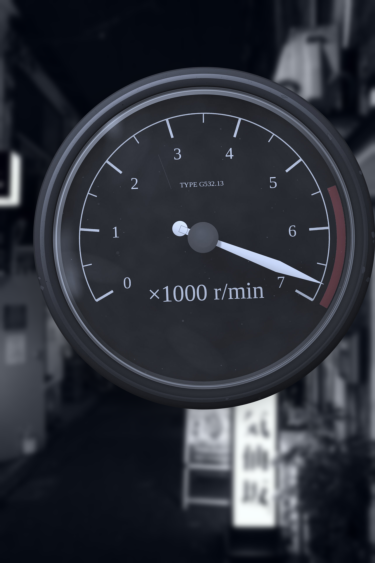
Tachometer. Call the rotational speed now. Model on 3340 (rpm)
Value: 6750 (rpm)
